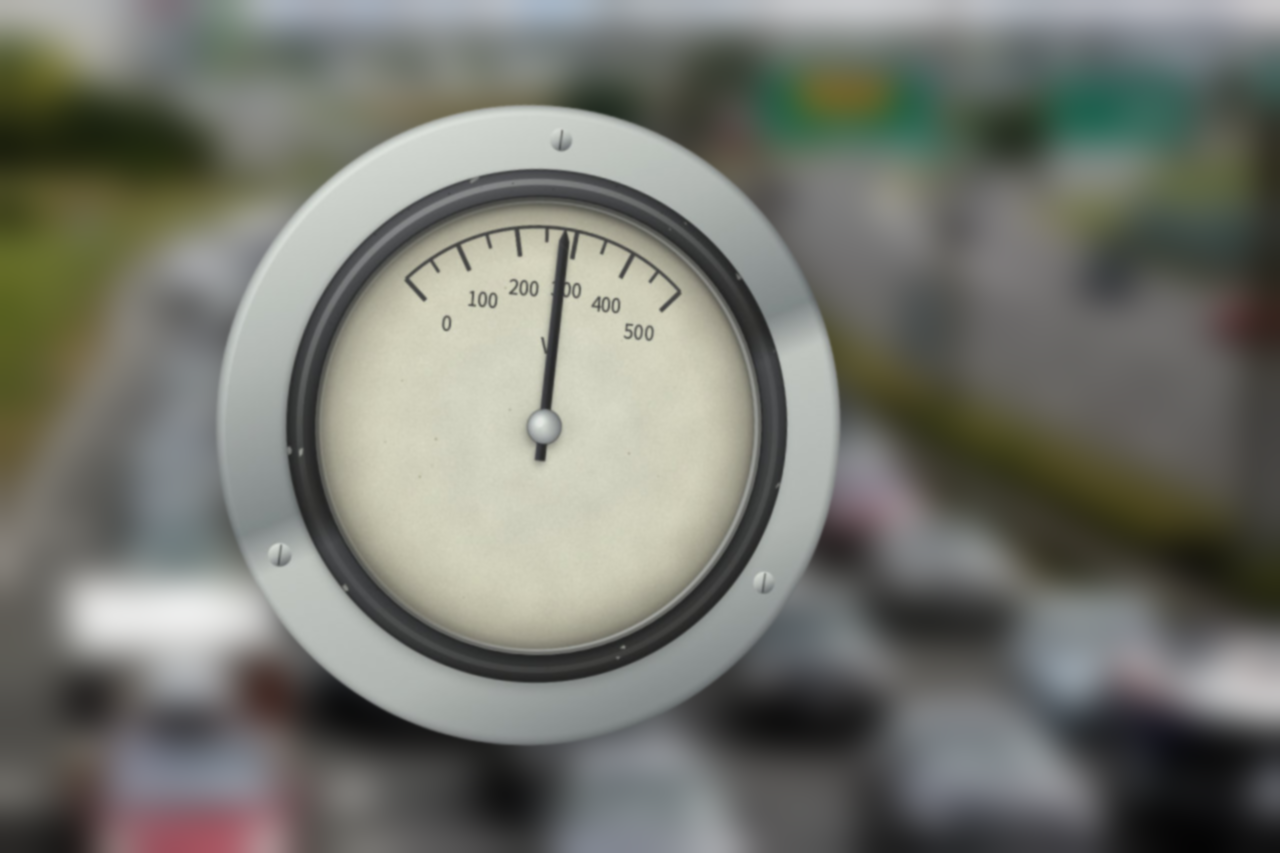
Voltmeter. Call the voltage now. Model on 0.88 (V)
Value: 275 (V)
